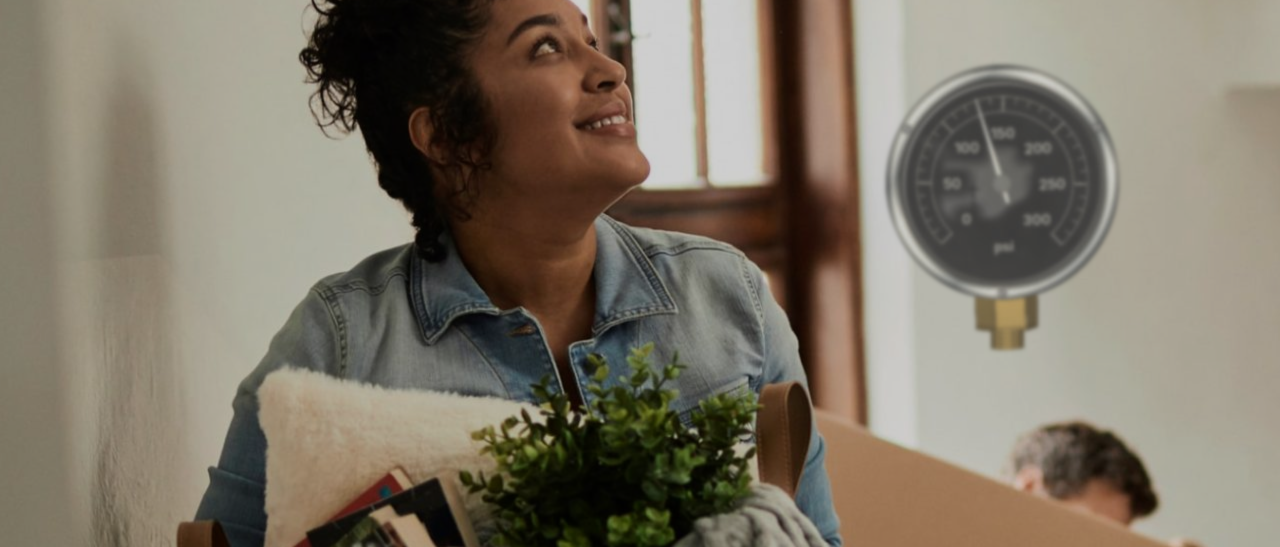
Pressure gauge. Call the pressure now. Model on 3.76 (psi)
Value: 130 (psi)
